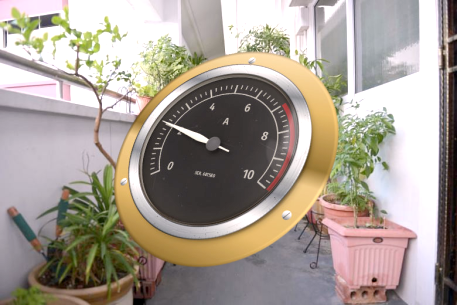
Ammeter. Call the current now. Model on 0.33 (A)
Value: 2 (A)
